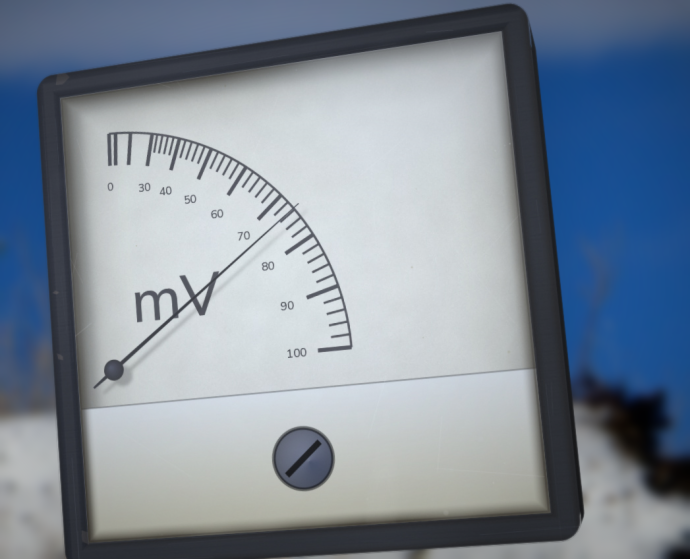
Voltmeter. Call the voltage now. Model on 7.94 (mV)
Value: 74 (mV)
